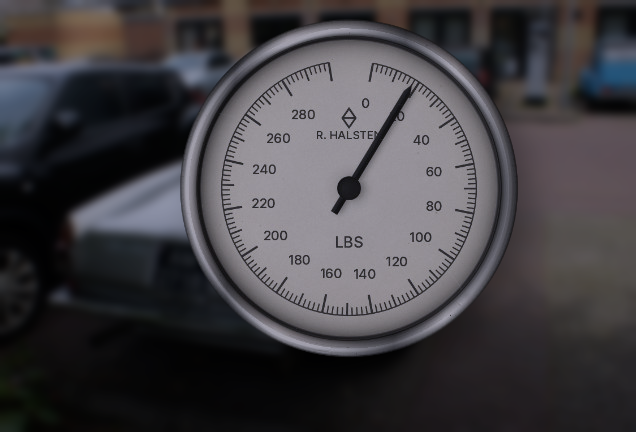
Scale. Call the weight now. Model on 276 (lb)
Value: 18 (lb)
